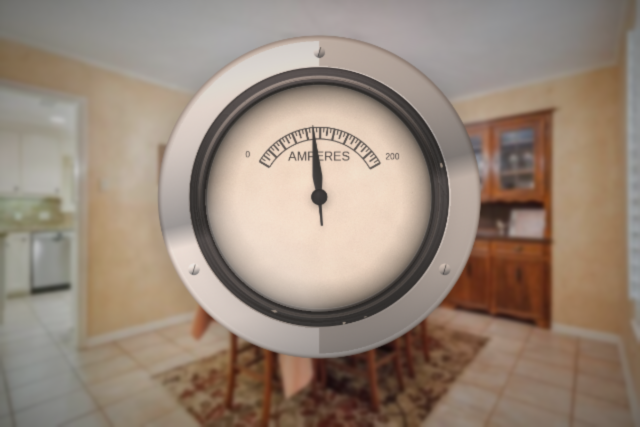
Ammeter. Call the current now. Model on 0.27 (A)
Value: 90 (A)
